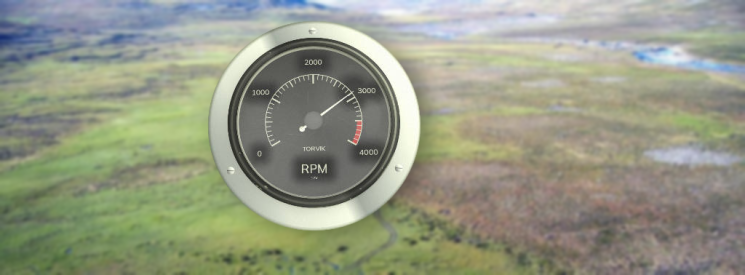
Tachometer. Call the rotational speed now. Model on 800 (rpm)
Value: 2900 (rpm)
